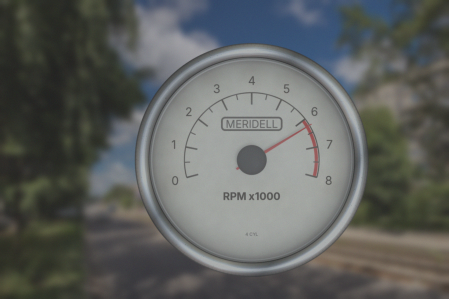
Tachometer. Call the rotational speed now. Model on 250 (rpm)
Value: 6250 (rpm)
